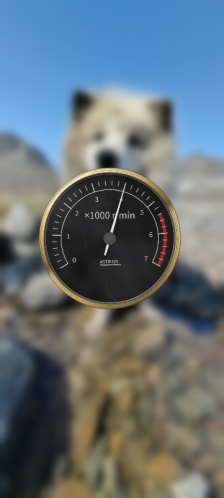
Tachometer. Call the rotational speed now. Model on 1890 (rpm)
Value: 4000 (rpm)
